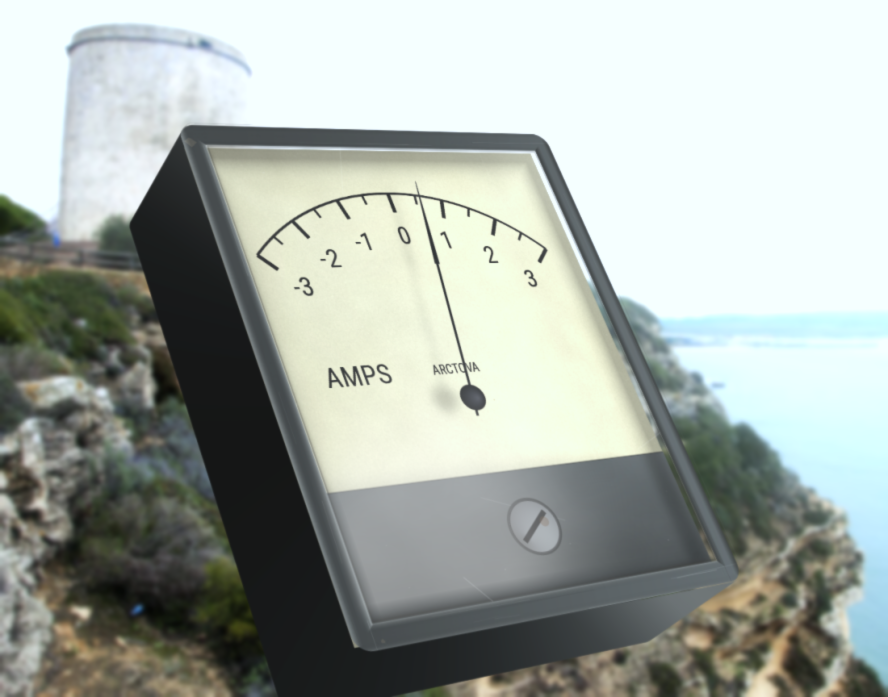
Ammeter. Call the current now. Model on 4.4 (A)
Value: 0.5 (A)
